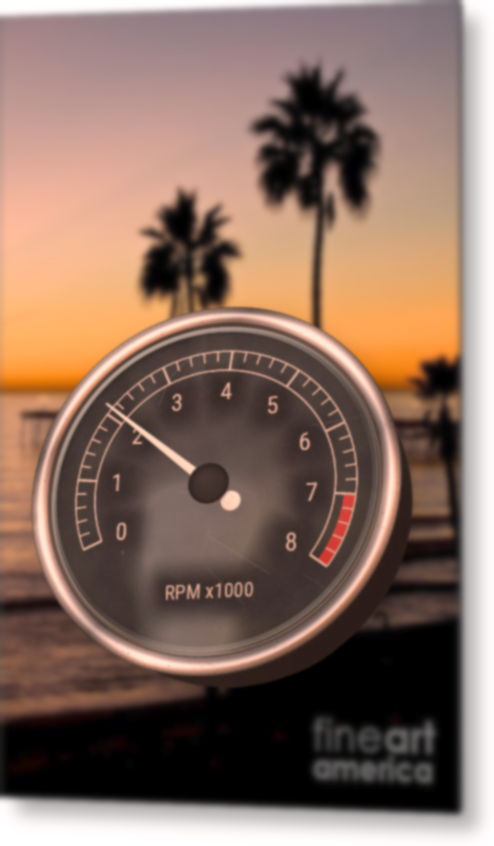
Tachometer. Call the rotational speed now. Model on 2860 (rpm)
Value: 2100 (rpm)
